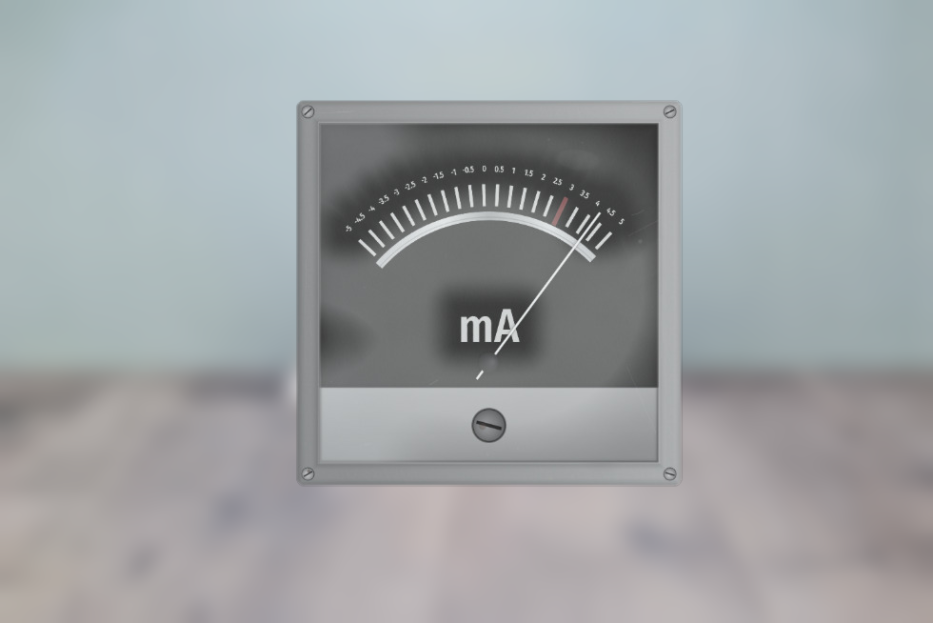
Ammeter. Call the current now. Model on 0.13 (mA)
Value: 4.25 (mA)
